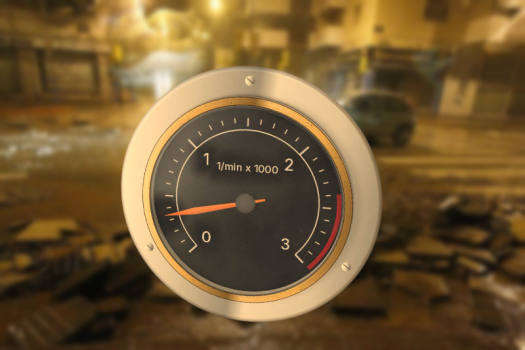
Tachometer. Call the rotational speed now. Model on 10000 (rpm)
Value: 350 (rpm)
